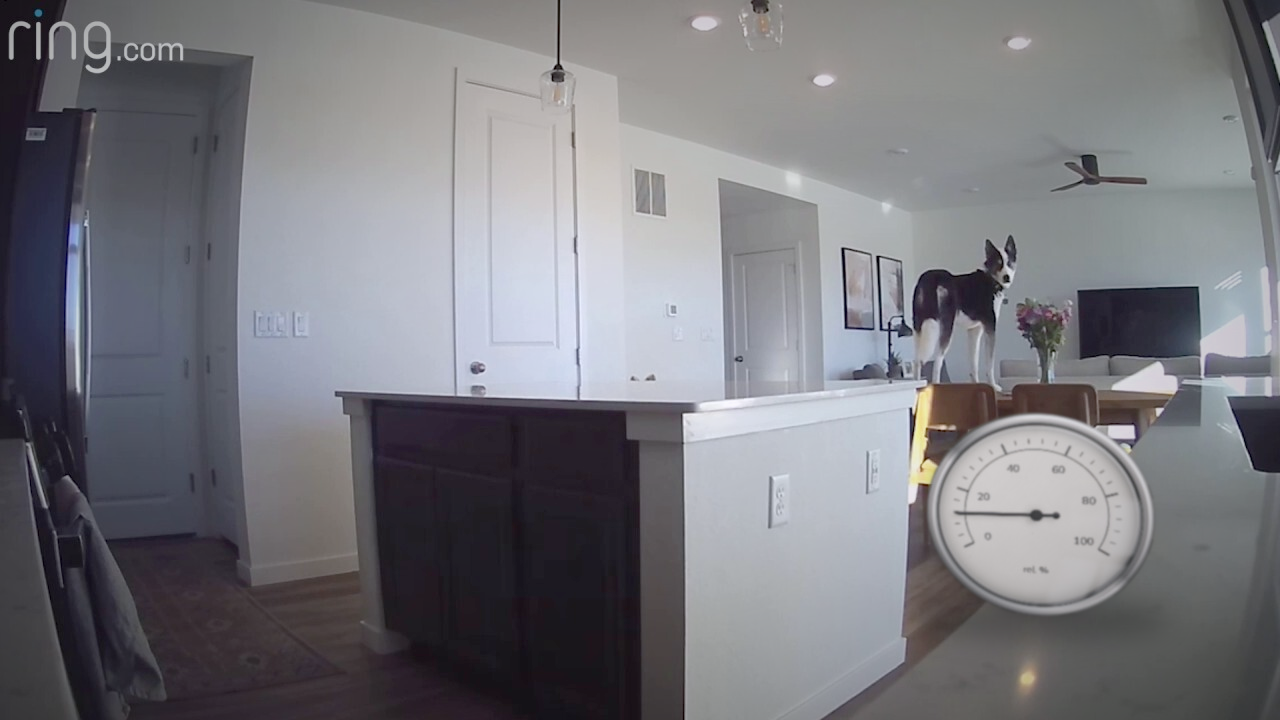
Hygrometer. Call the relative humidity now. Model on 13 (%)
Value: 12 (%)
